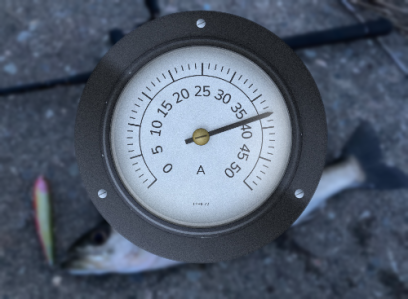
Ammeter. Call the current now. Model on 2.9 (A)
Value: 38 (A)
